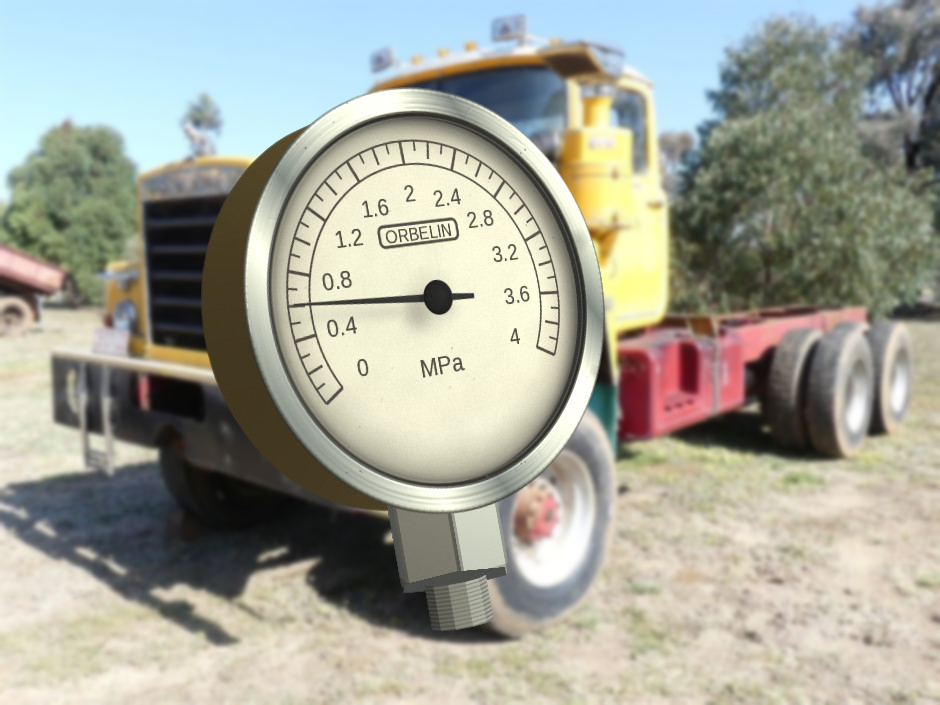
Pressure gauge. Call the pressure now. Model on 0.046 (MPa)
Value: 0.6 (MPa)
